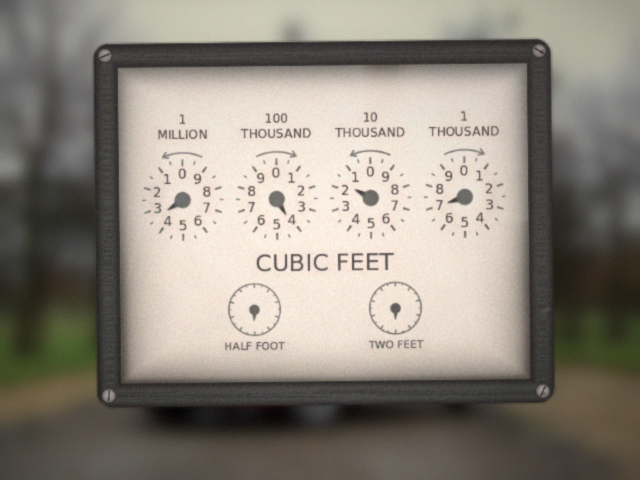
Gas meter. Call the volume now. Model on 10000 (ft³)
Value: 341700 (ft³)
